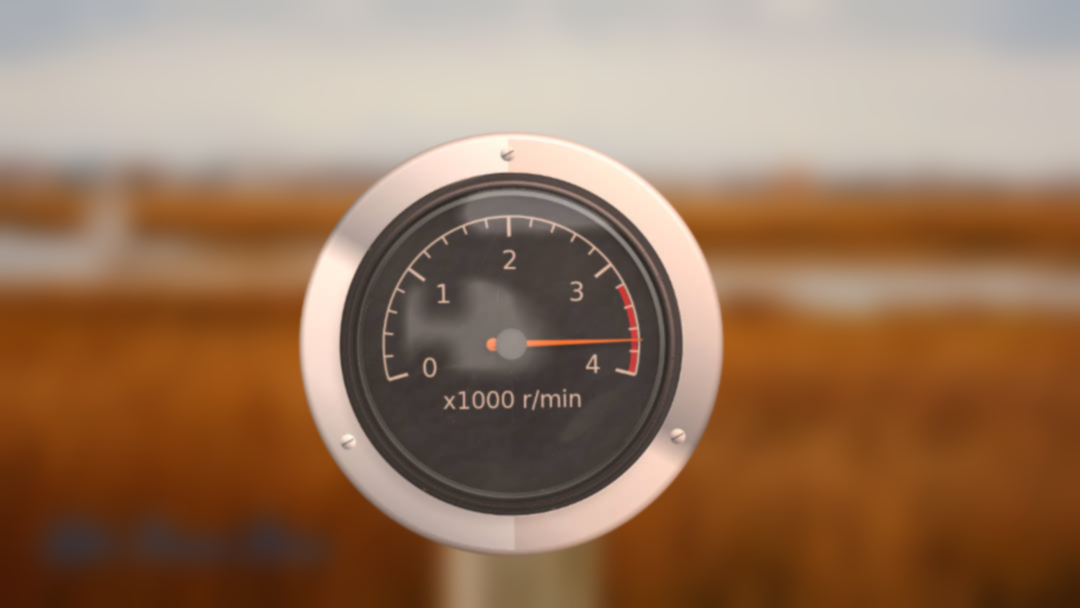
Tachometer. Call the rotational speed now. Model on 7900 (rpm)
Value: 3700 (rpm)
